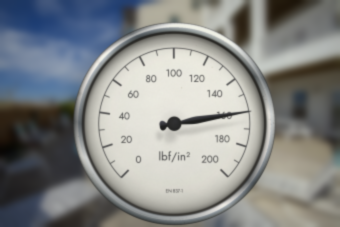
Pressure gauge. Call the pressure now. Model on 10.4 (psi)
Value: 160 (psi)
